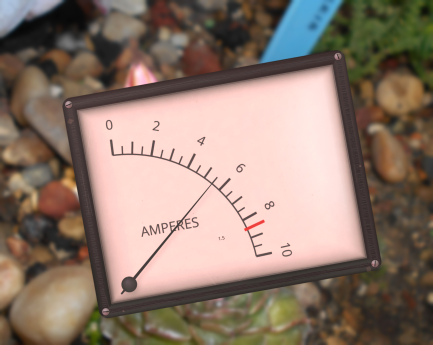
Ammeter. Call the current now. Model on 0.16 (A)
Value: 5.5 (A)
